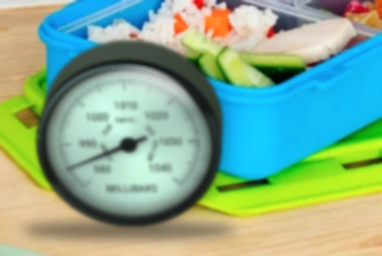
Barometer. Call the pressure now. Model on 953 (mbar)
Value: 985 (mbar)
